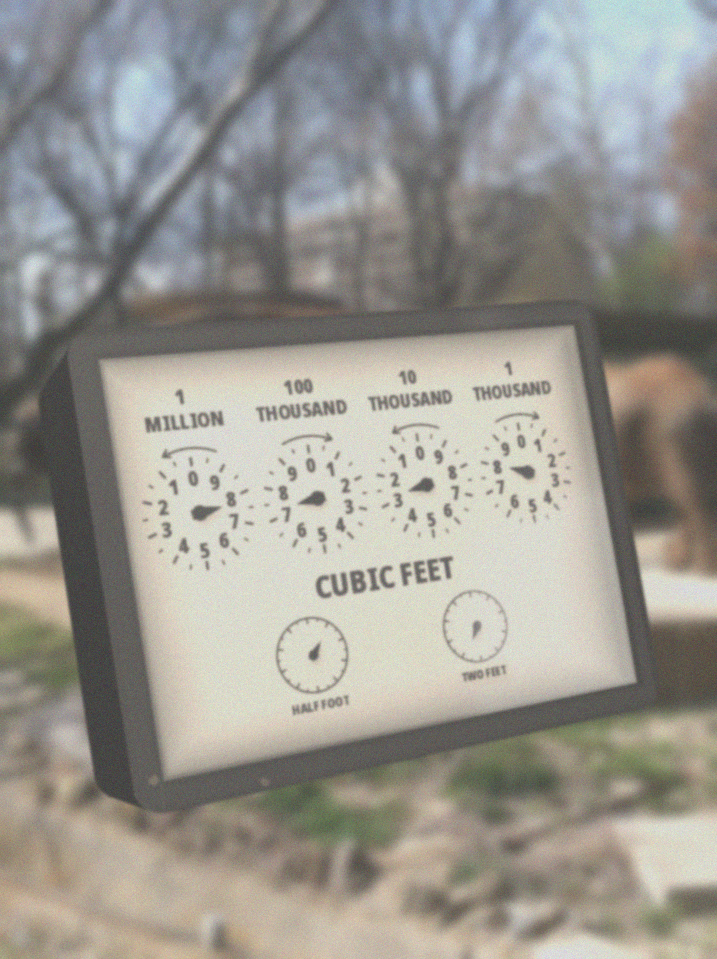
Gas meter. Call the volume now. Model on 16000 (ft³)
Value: 772800 (ft³)
